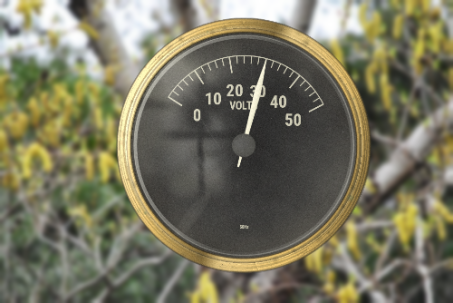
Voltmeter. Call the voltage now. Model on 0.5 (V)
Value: 30 (V)
